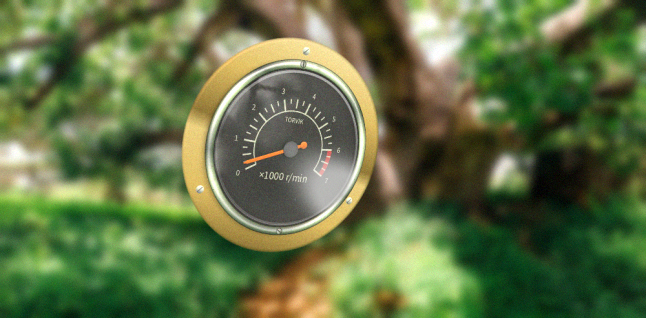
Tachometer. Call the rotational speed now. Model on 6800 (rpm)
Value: 250 (rpm)
